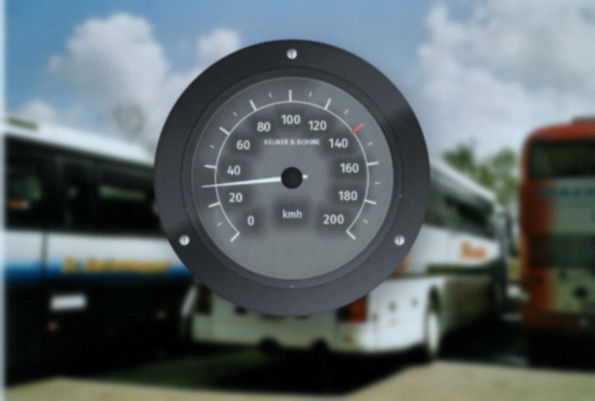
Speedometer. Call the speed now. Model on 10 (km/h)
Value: 30 (km/h)
